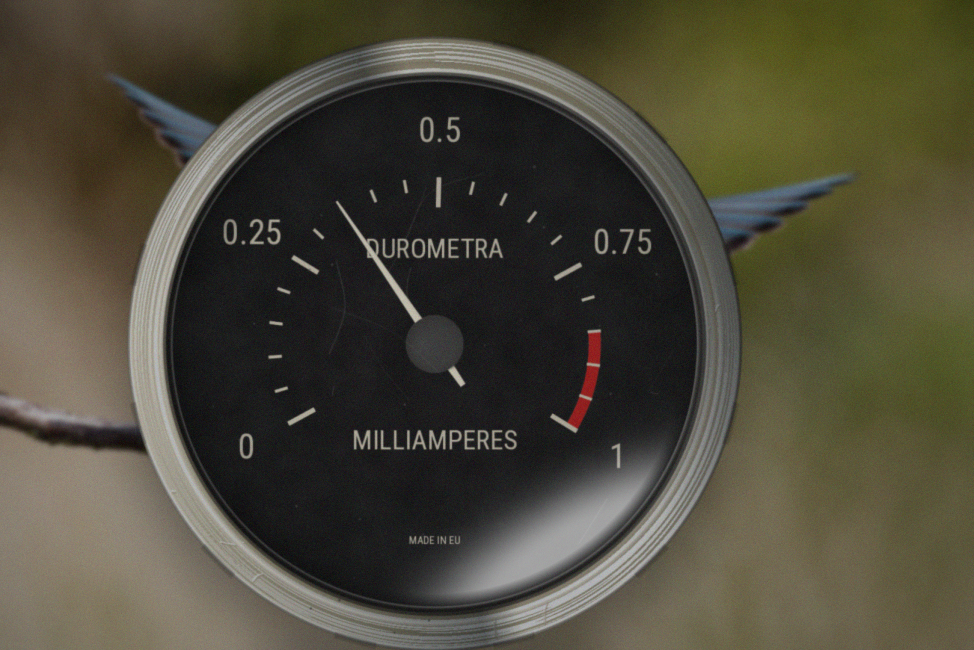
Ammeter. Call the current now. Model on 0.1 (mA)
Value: 0.35 (mA)
